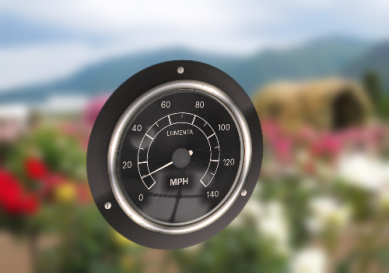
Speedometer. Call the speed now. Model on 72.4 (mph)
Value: 10 (mph)
